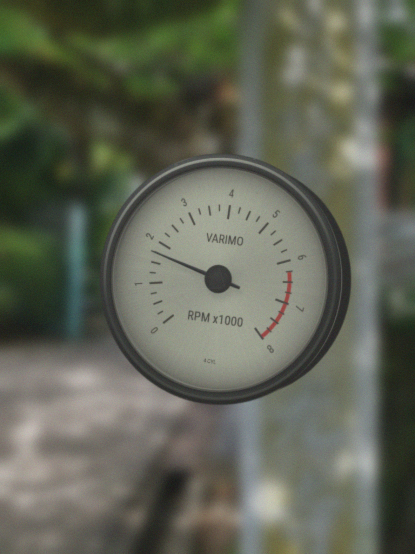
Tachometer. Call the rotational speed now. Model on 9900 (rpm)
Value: 1750 (rpm)
